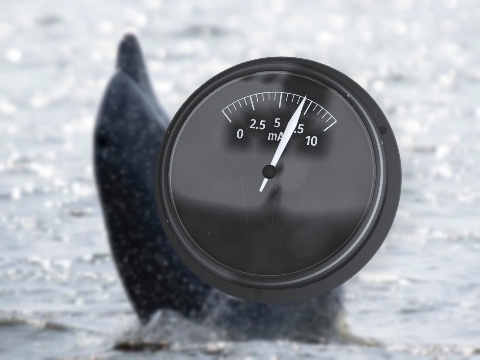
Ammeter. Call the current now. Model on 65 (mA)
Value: 7 (mA)
